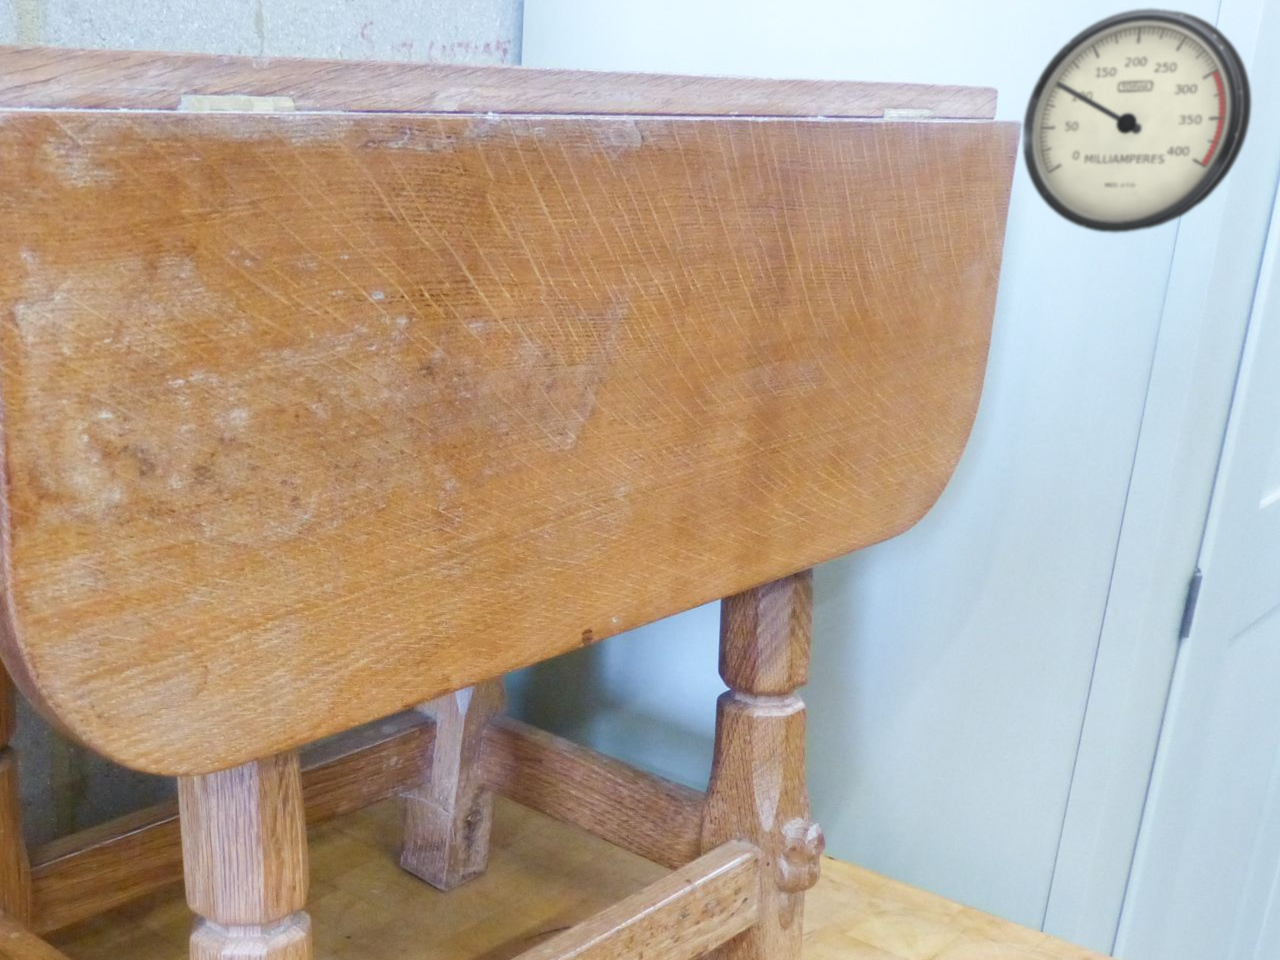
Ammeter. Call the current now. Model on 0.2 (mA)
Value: 100 (mA)
